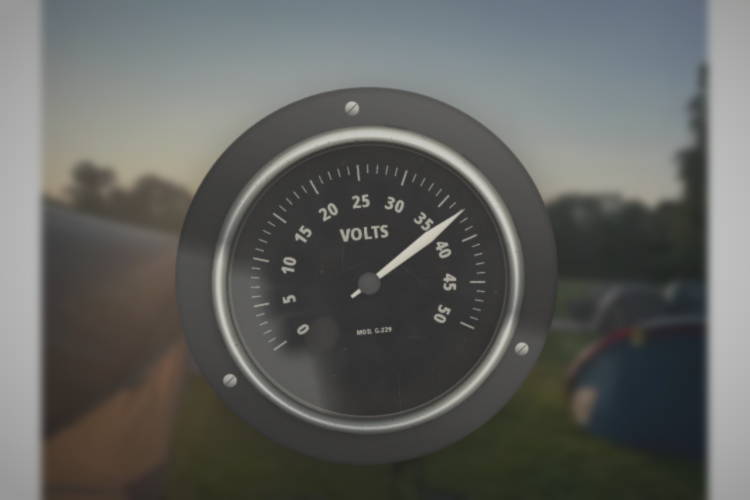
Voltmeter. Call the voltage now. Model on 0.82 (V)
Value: 37 (V)
